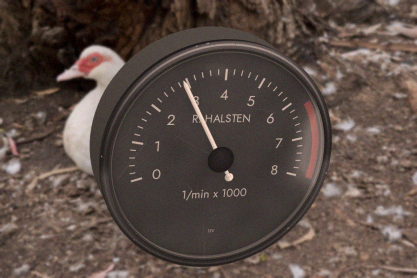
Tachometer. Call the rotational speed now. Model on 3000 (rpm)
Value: 2900 (rpm)
